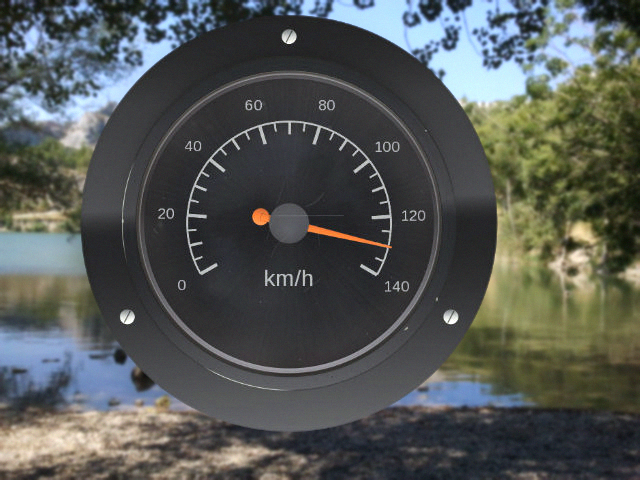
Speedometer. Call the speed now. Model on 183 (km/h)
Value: 130 (km/h)
